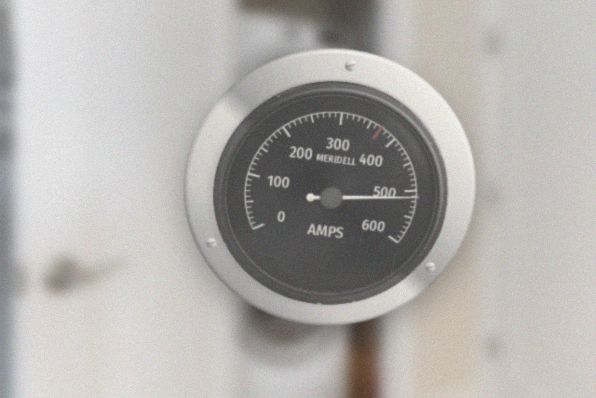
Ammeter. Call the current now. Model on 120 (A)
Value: 510 (A)
